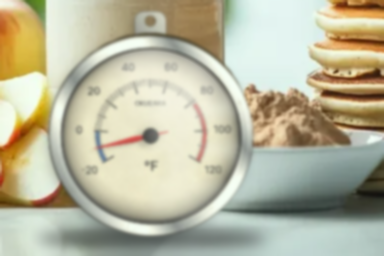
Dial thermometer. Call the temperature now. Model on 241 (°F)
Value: -10 (°F)
